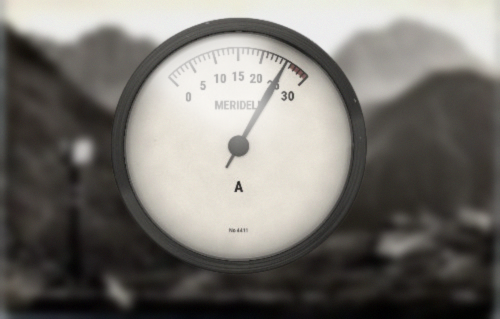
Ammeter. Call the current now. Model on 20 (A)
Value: 25 (A)
